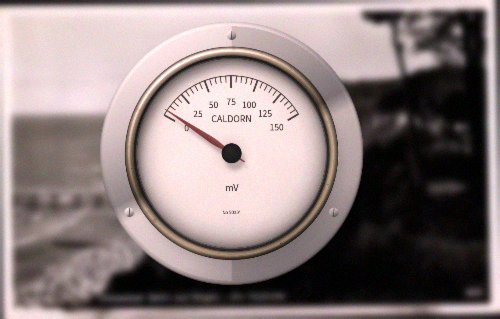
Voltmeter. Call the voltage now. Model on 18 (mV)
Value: 5 (mV)
